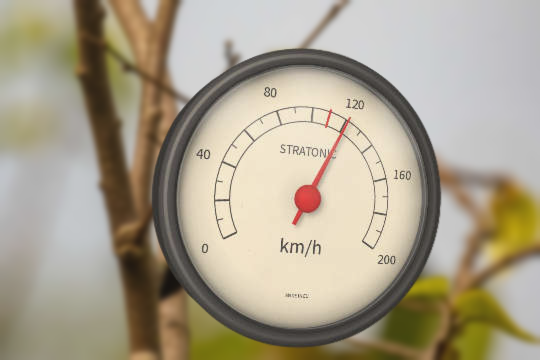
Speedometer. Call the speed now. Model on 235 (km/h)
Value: 120 (km/h)
